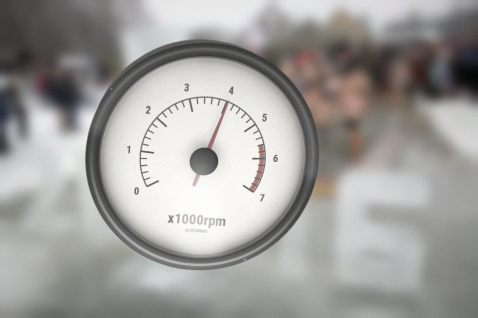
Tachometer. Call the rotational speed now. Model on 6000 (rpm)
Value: 4000 (rpm)
